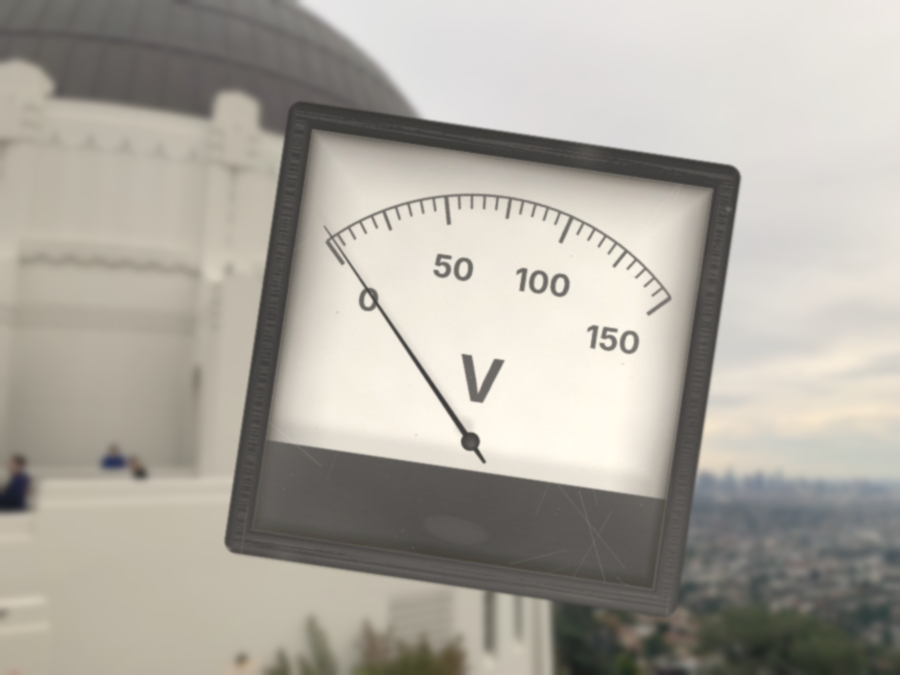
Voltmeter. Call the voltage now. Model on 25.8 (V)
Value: 2.5 (V)
